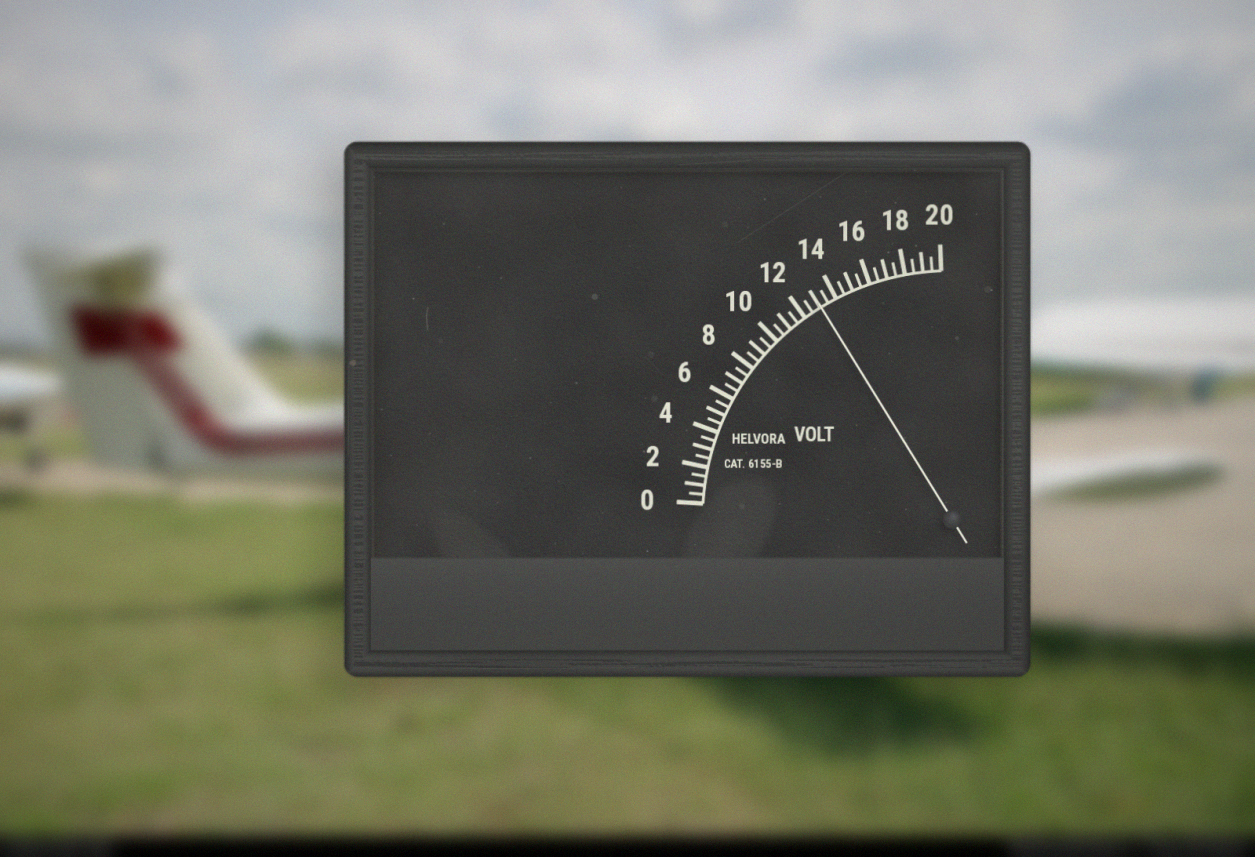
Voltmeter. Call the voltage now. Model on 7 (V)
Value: 13 (V)
